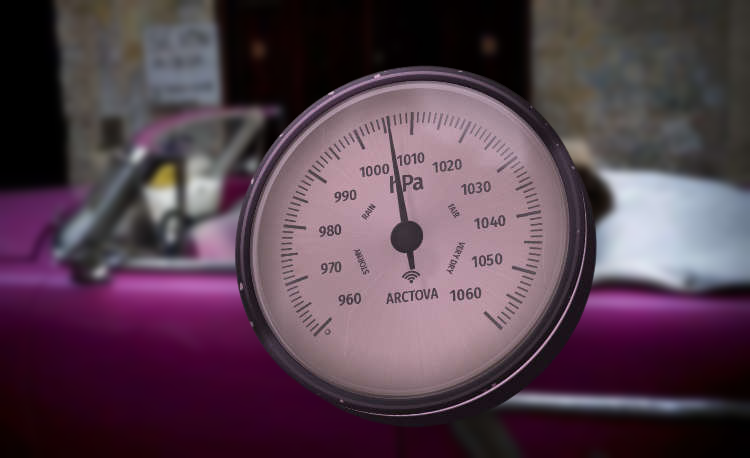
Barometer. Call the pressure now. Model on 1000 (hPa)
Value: 1006 (hPa)
